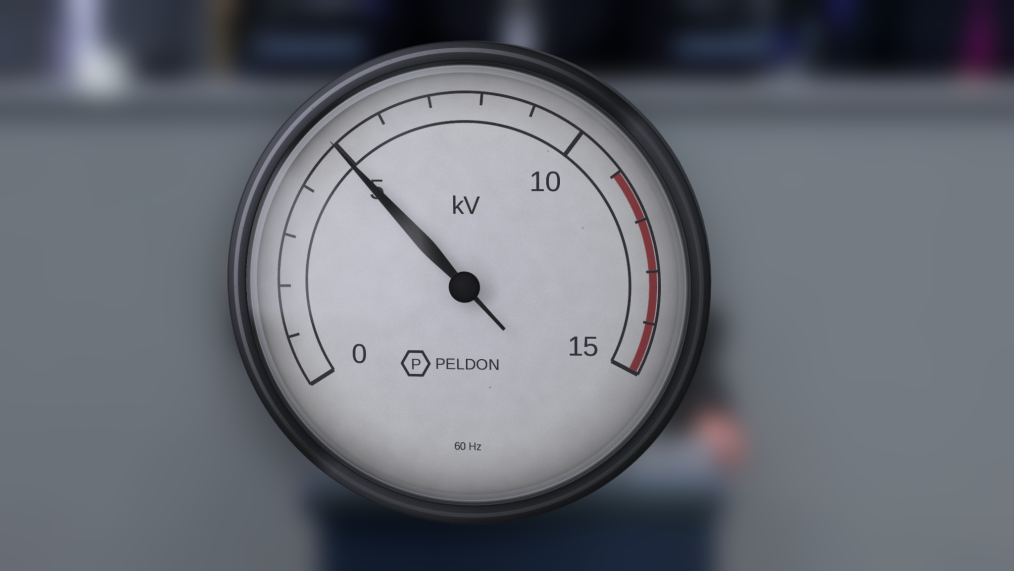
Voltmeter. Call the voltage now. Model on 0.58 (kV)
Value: 5 (kV)
